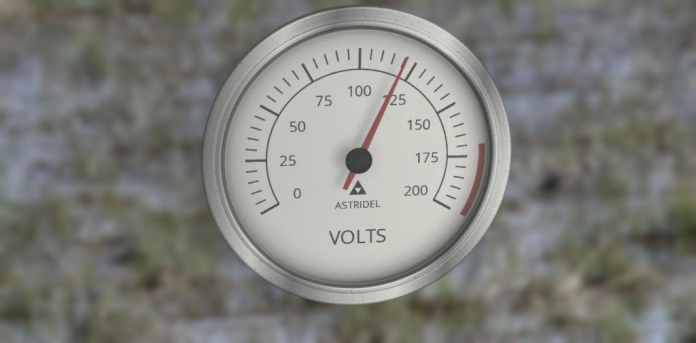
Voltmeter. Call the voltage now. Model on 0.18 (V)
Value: 120 (V)
